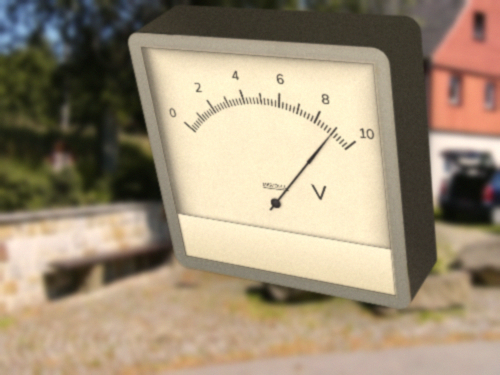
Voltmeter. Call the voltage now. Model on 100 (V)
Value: 9 (V)
